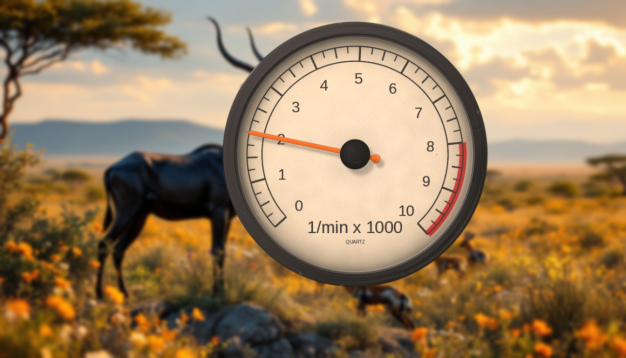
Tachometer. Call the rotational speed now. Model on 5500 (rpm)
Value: 2000 (rpm)
